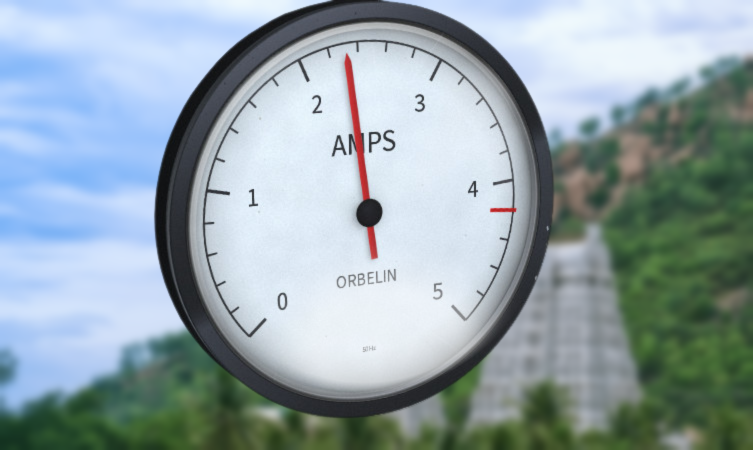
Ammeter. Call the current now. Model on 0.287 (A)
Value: 2.3 (A)
